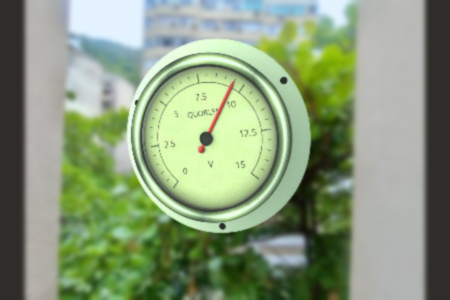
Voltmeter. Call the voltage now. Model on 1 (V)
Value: 9.5 (V)
